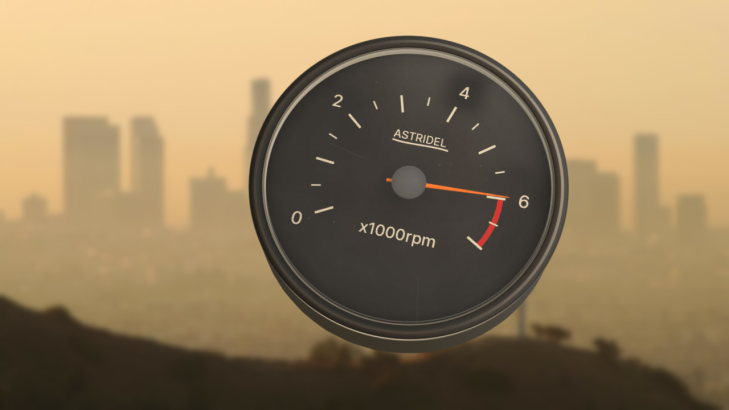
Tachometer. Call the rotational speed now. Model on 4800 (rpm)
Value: 6000 (rpm)
